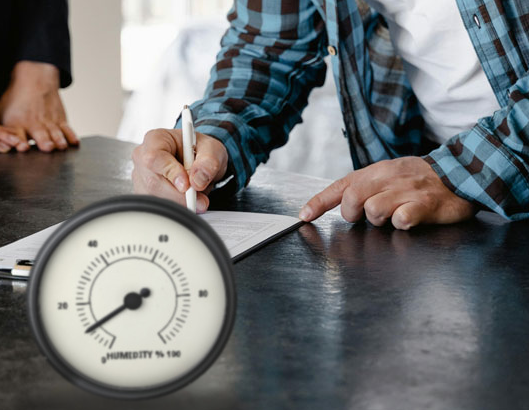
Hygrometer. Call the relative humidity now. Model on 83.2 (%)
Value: 10 (%)
